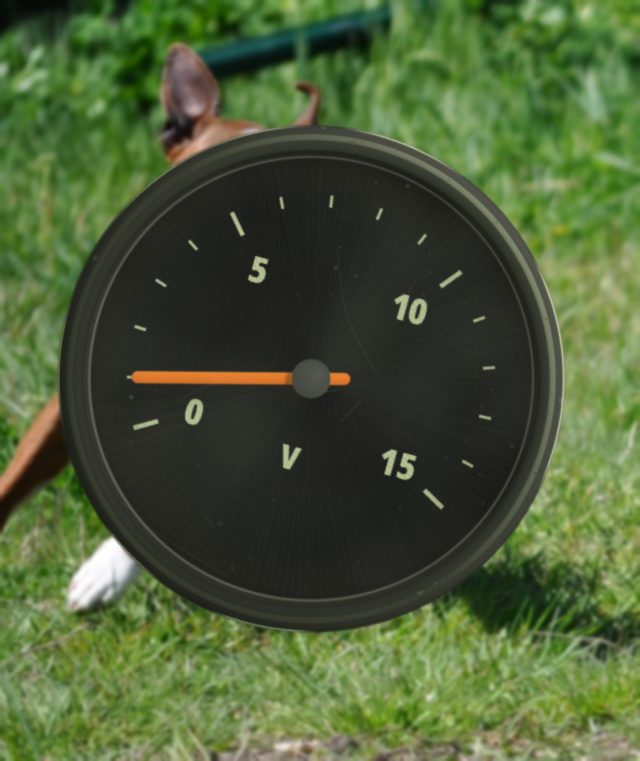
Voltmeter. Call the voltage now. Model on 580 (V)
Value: 1 (V)
